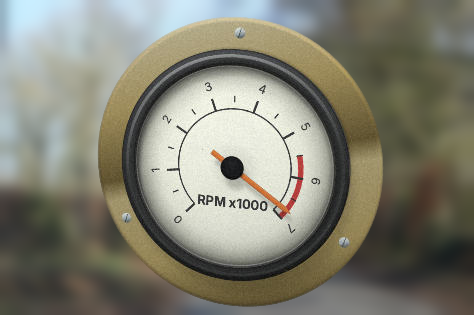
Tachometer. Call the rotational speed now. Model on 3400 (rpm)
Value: 6750 (rpm)
